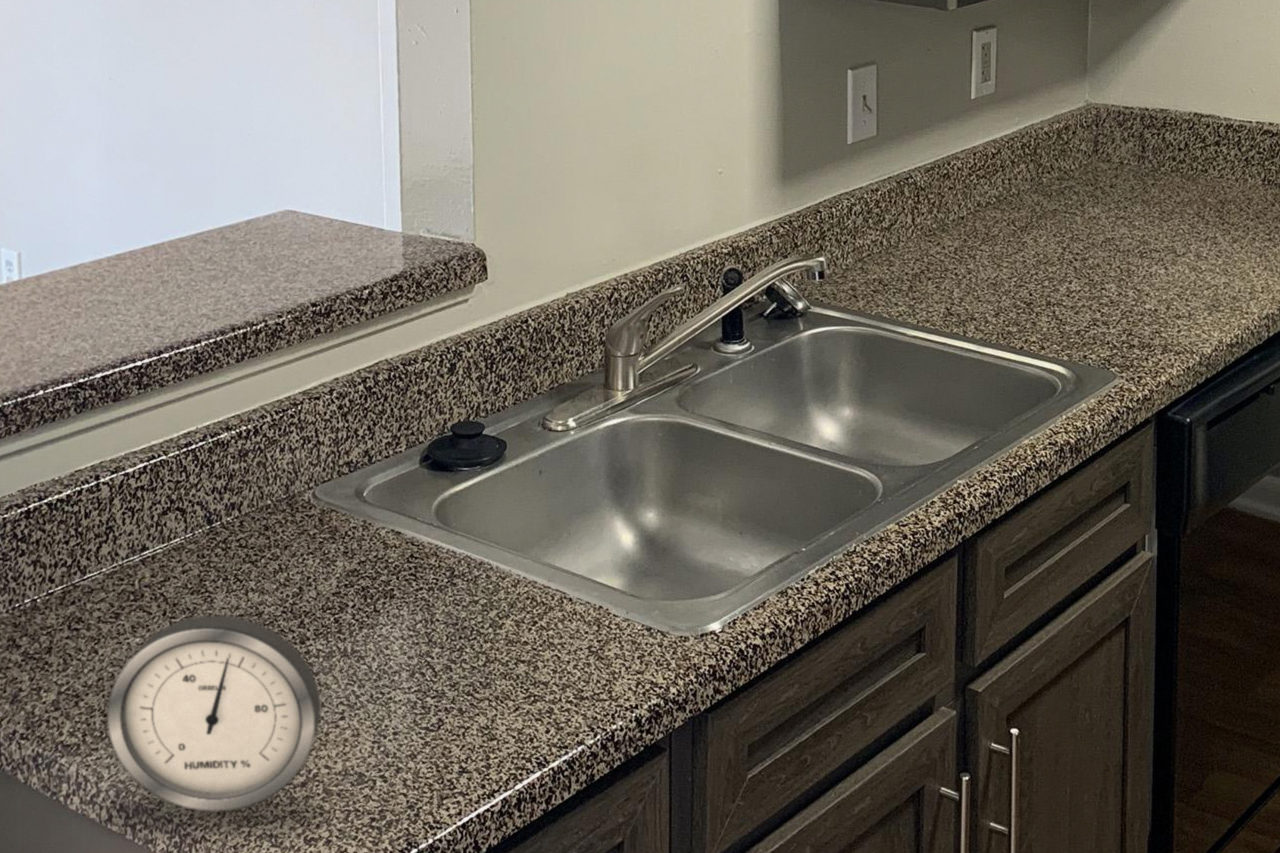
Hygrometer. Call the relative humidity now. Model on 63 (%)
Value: 56 (%)
